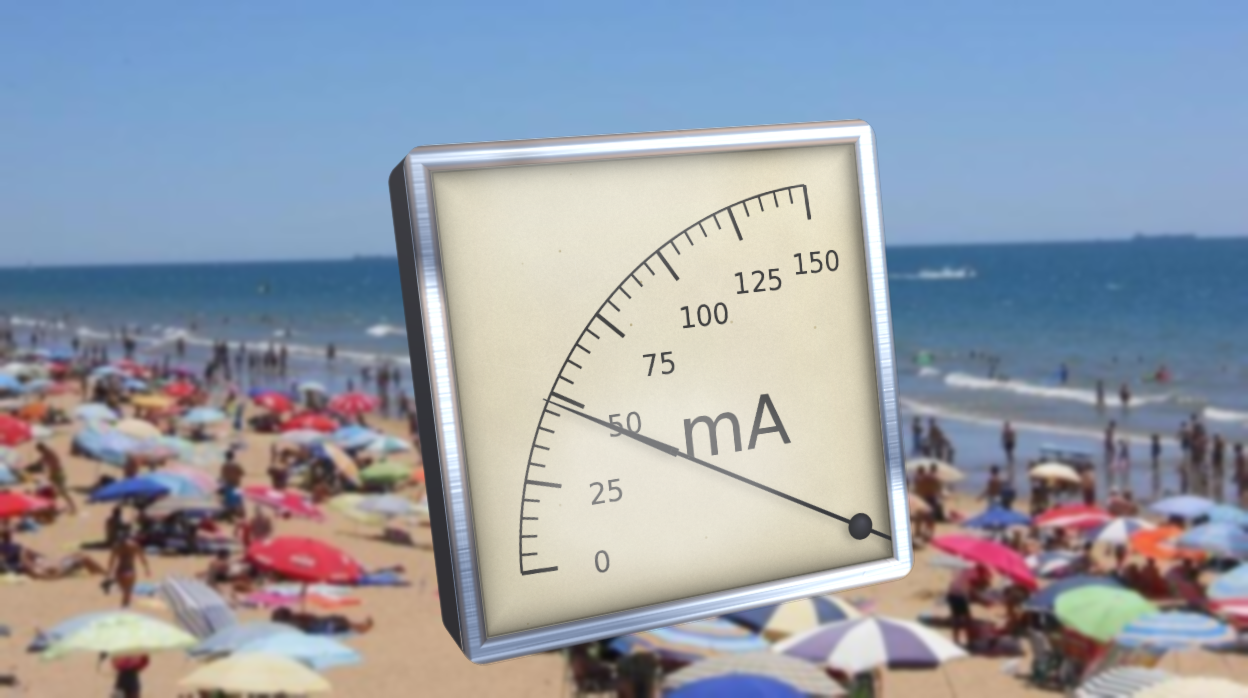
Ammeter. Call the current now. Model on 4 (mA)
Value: 47.5 (mA)
